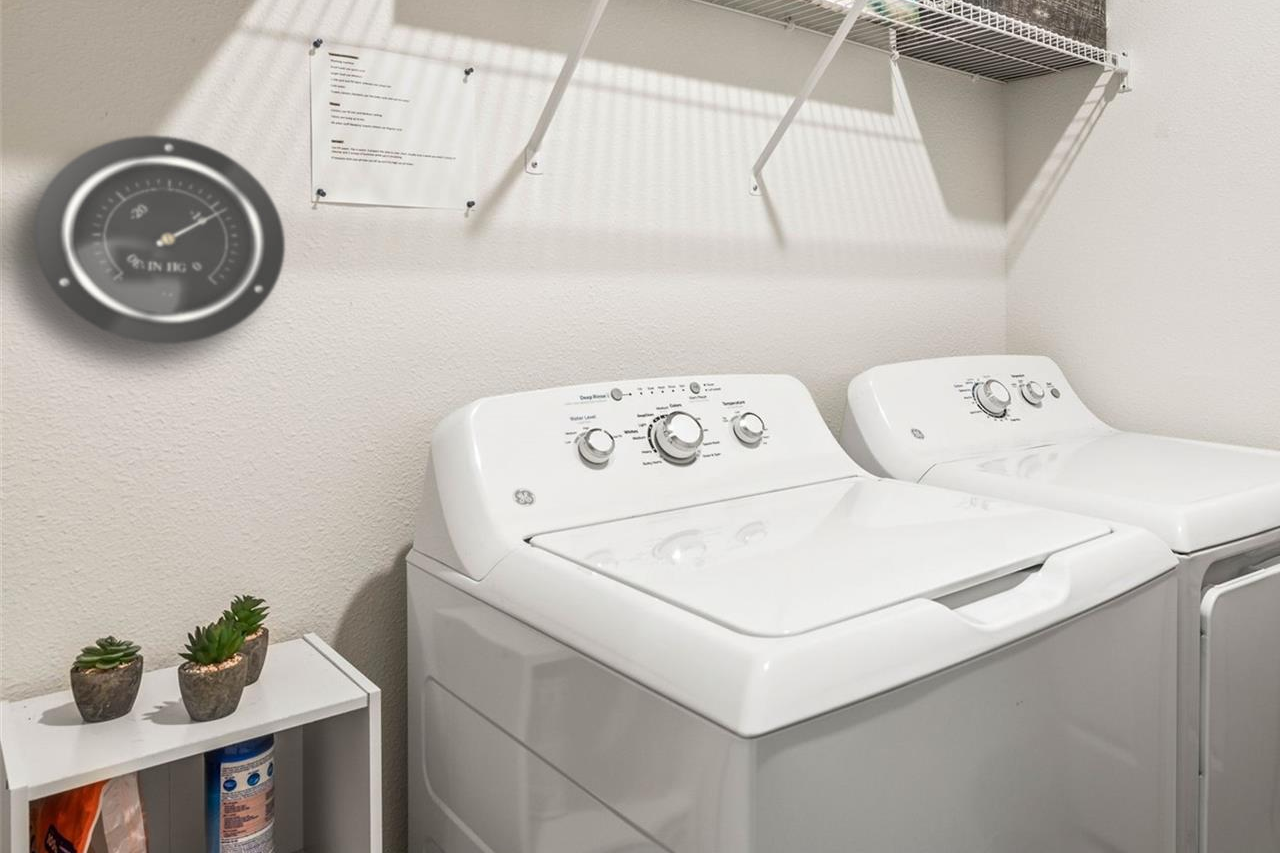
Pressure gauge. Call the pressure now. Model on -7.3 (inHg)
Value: -9 (inHg)
